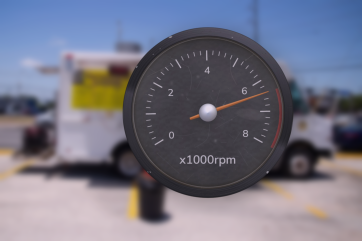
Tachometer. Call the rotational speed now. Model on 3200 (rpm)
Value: 6400 (rpm)
